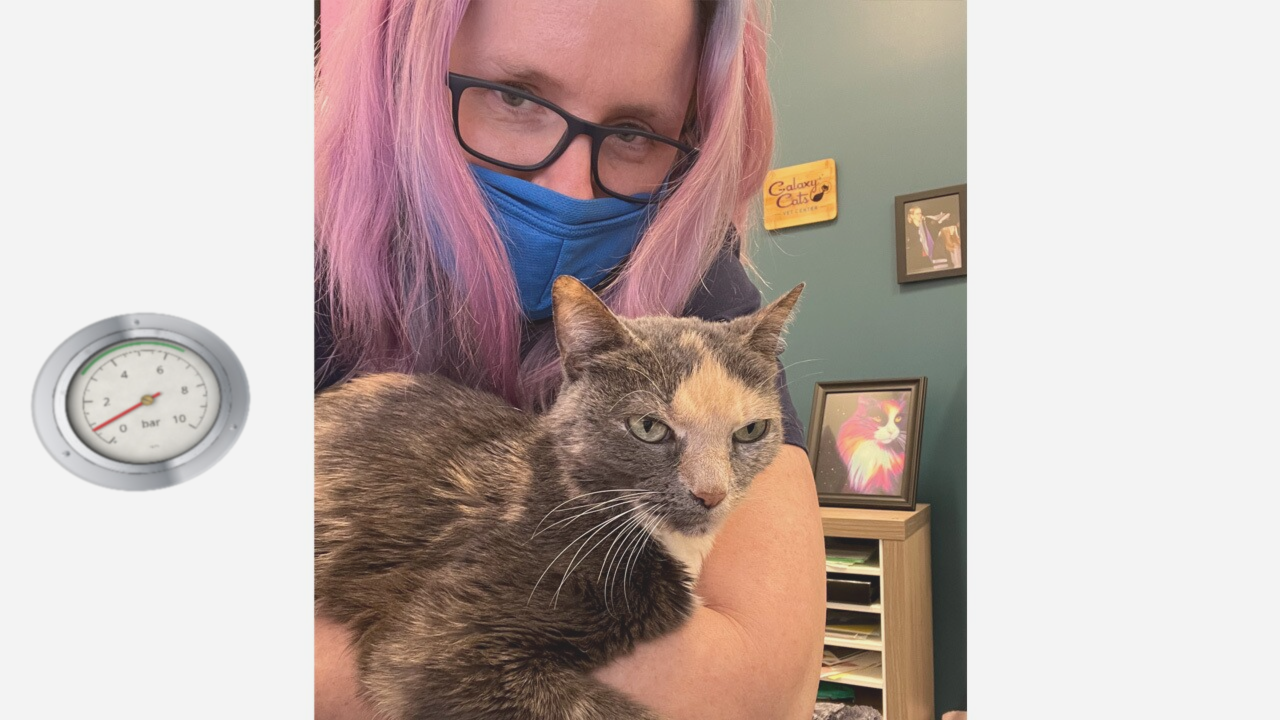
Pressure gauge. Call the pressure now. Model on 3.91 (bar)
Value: 0.75 (bar)
